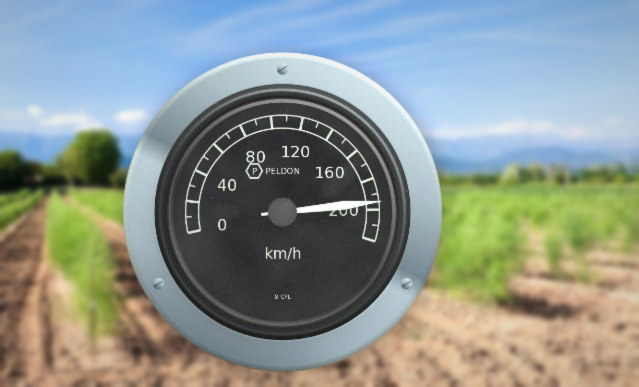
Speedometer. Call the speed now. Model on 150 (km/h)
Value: 195 (km/h)
